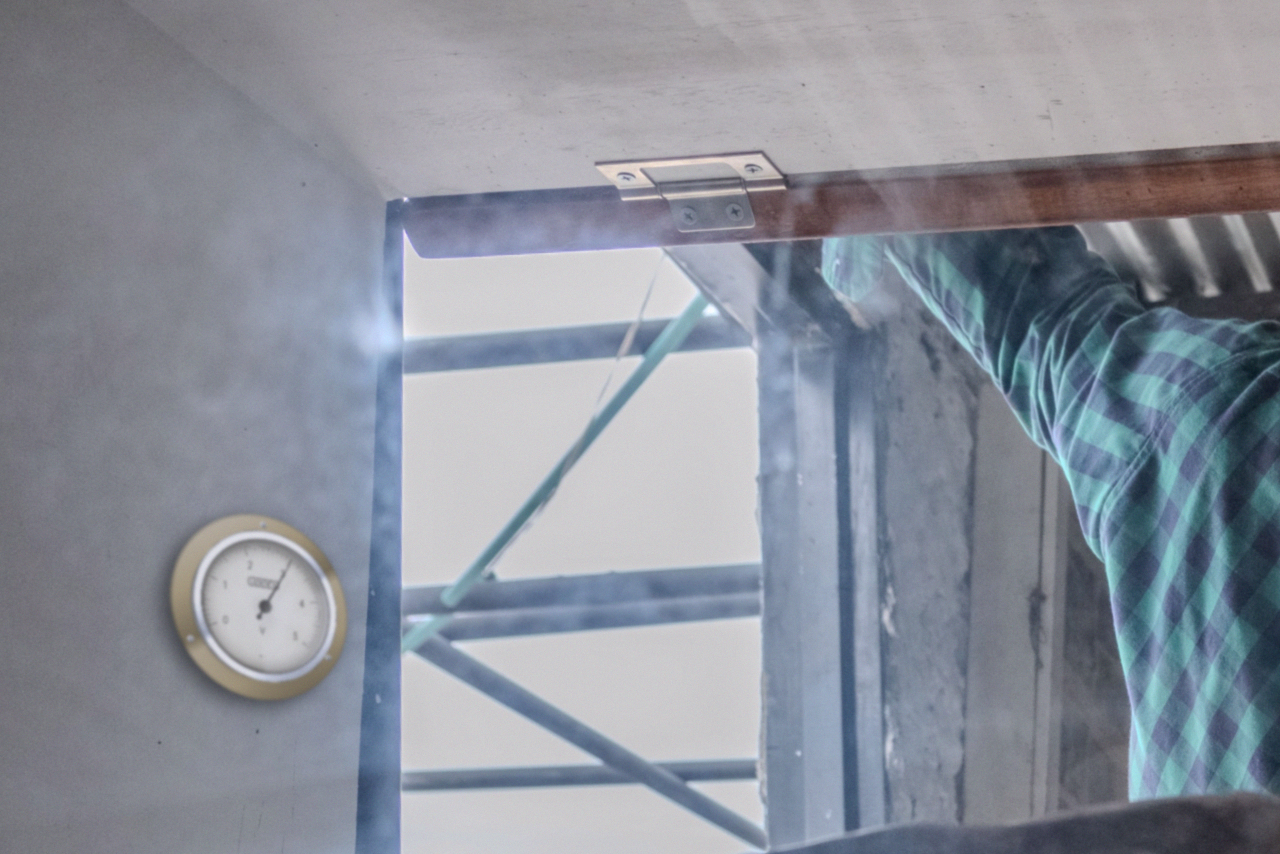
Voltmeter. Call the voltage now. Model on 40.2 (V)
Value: 3 (V)
